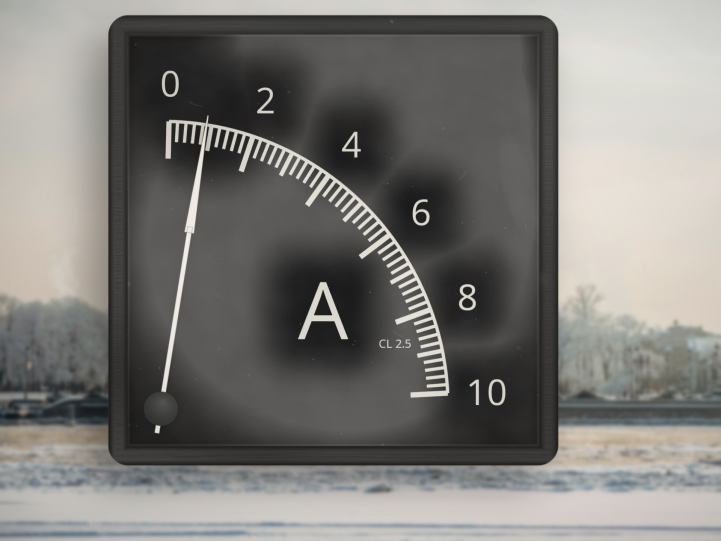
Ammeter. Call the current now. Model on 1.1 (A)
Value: 0.9 (A)
